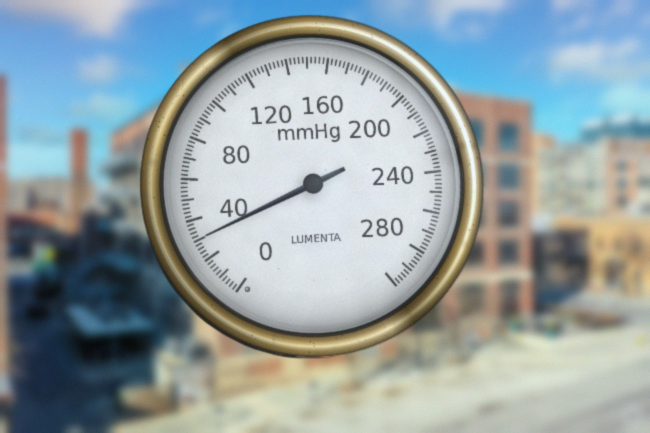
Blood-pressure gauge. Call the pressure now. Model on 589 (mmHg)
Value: 30 (mmHg)
